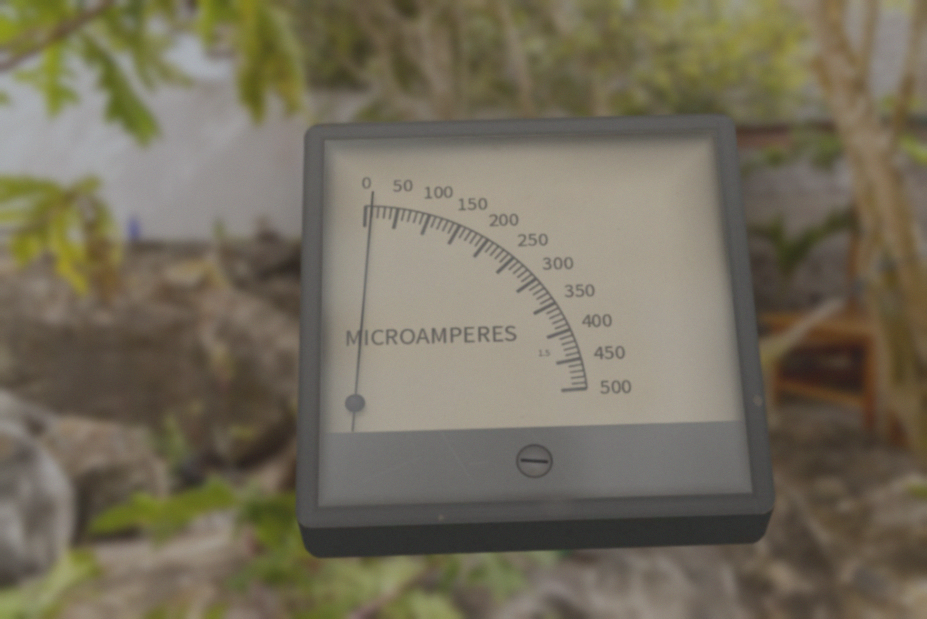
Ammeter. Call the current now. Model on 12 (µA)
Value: 10 (µA)
